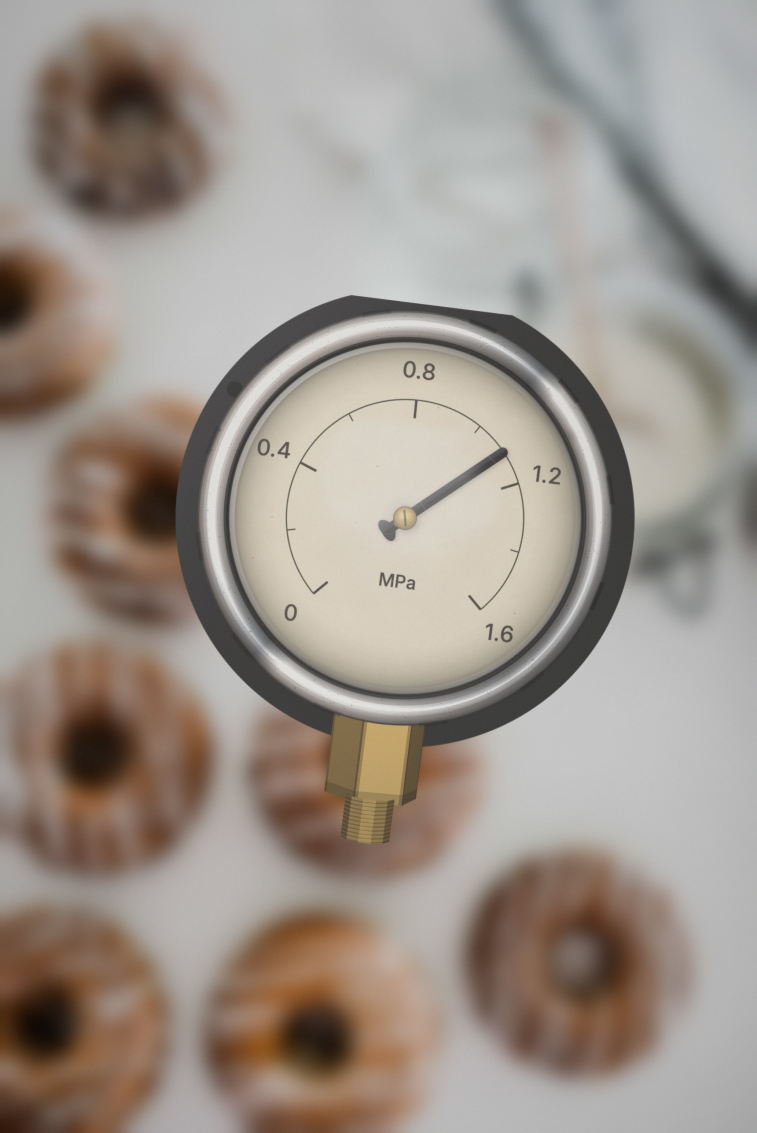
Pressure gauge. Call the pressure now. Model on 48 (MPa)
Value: 1.1 (MPa)
